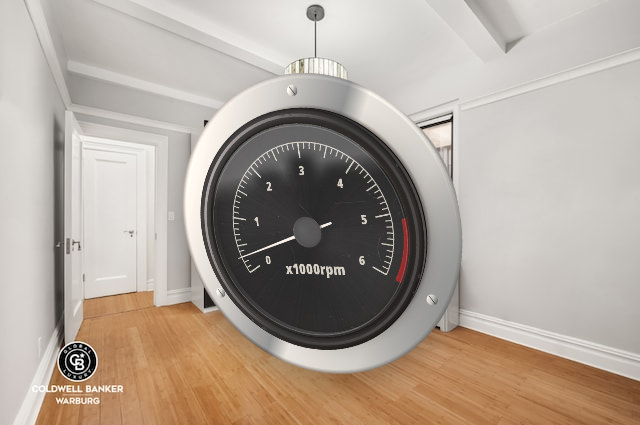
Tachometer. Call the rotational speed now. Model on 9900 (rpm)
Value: 300 (rpm)
